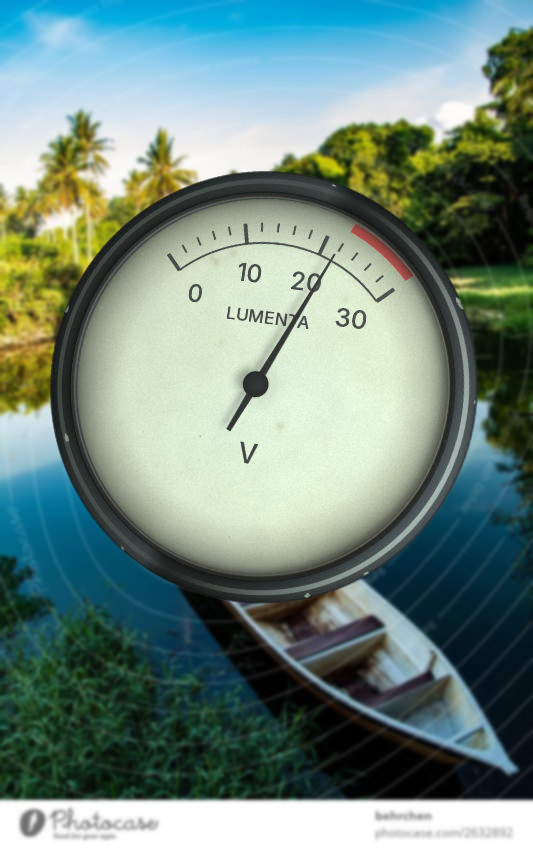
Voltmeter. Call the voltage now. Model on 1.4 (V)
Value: 22 (V)
